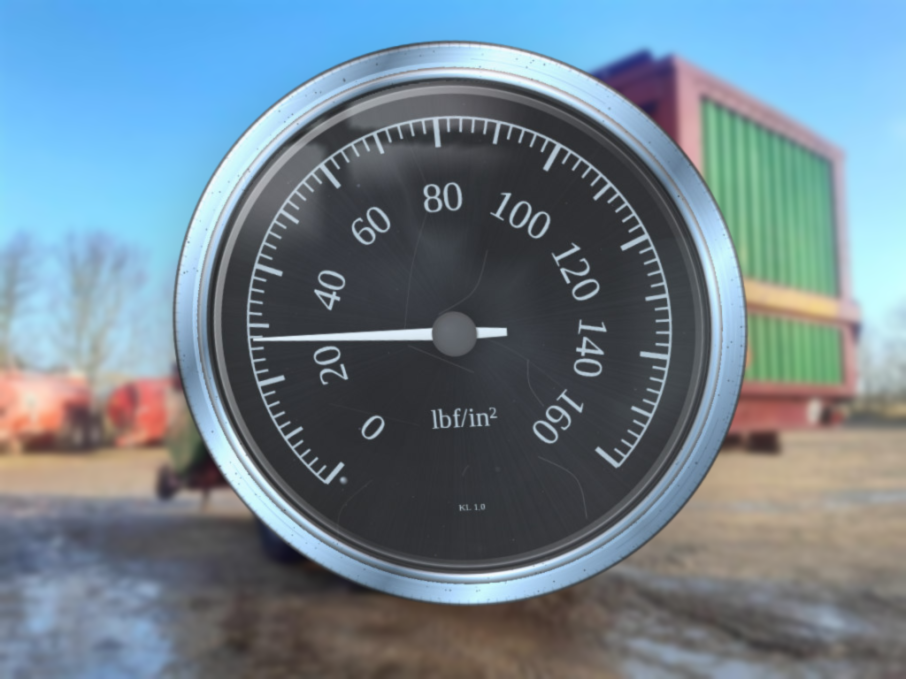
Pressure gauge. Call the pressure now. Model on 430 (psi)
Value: 28 (psi)
